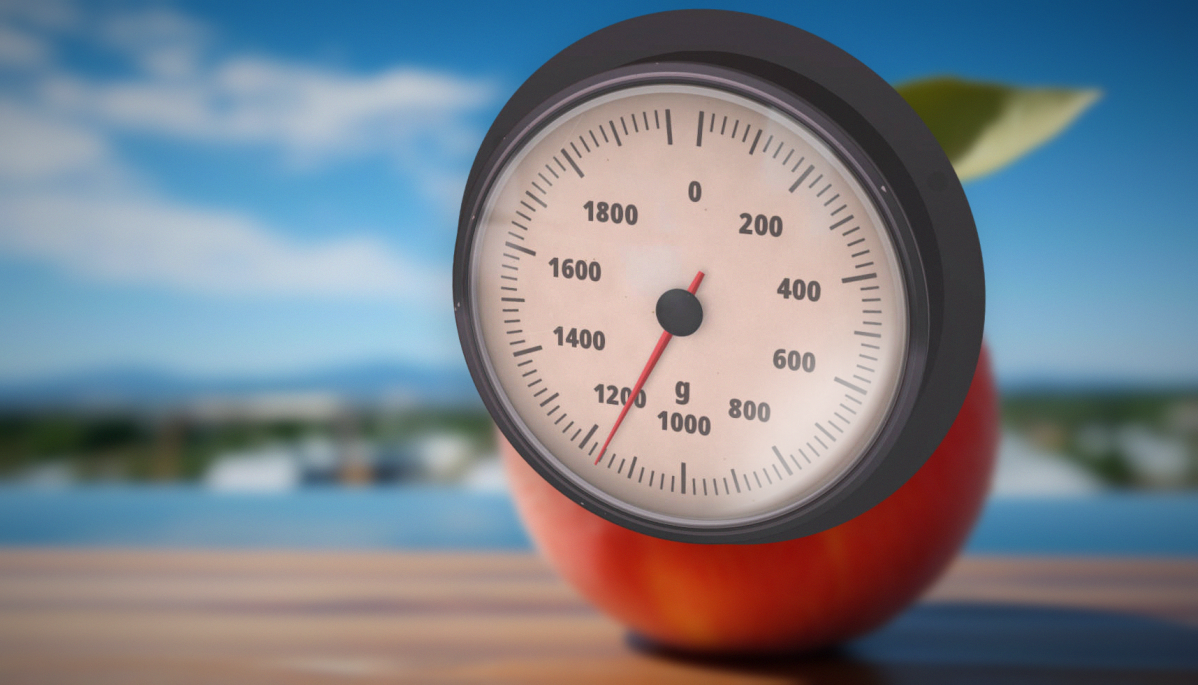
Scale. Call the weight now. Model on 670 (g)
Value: 1160 (g)
